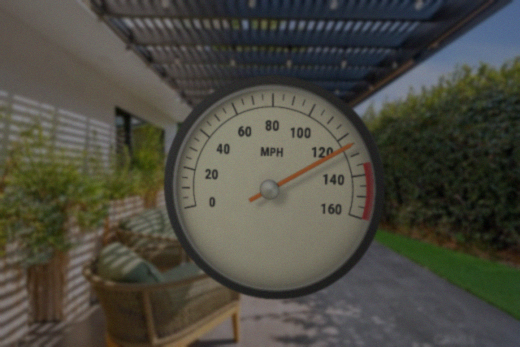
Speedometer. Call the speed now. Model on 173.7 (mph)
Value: 125 (mph)
